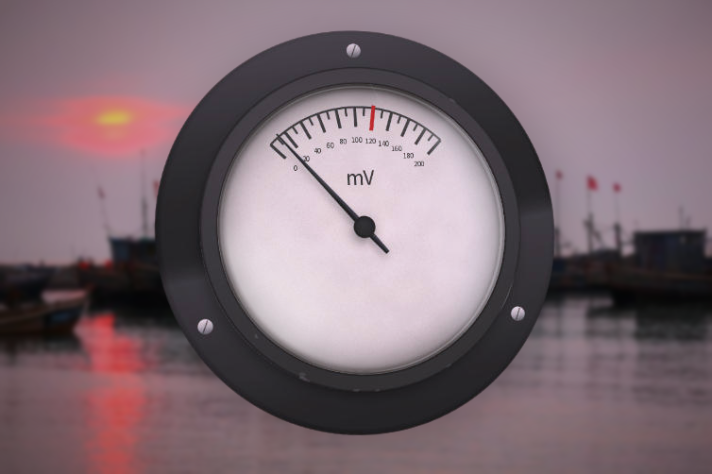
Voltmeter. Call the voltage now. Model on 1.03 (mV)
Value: 10 (mV)
